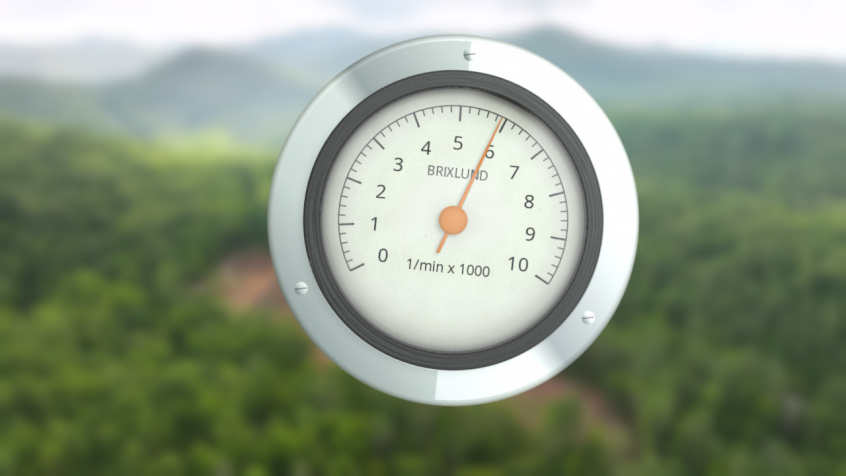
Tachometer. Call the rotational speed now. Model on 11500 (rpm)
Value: 5900 (rpm)
